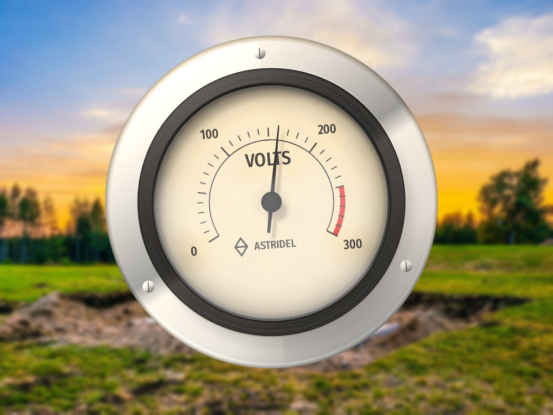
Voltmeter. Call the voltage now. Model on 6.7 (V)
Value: 160 (V)
